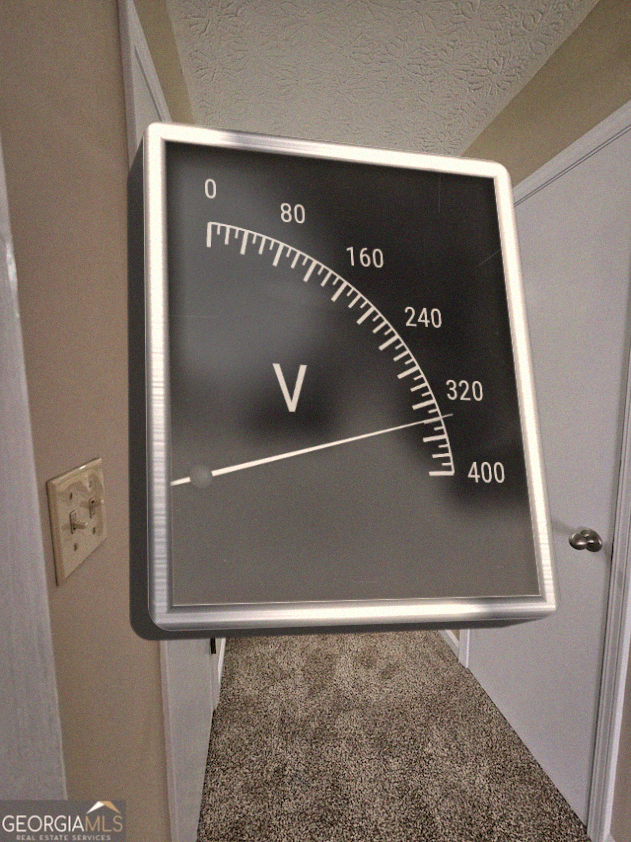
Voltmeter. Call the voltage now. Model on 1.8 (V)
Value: 340 (V)
